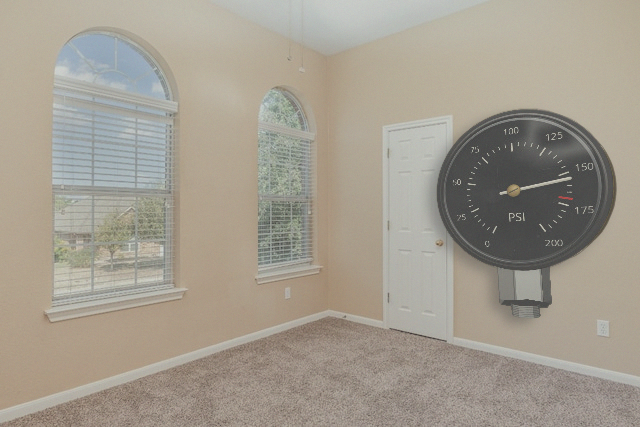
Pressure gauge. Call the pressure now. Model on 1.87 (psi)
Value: 155 (psi)
